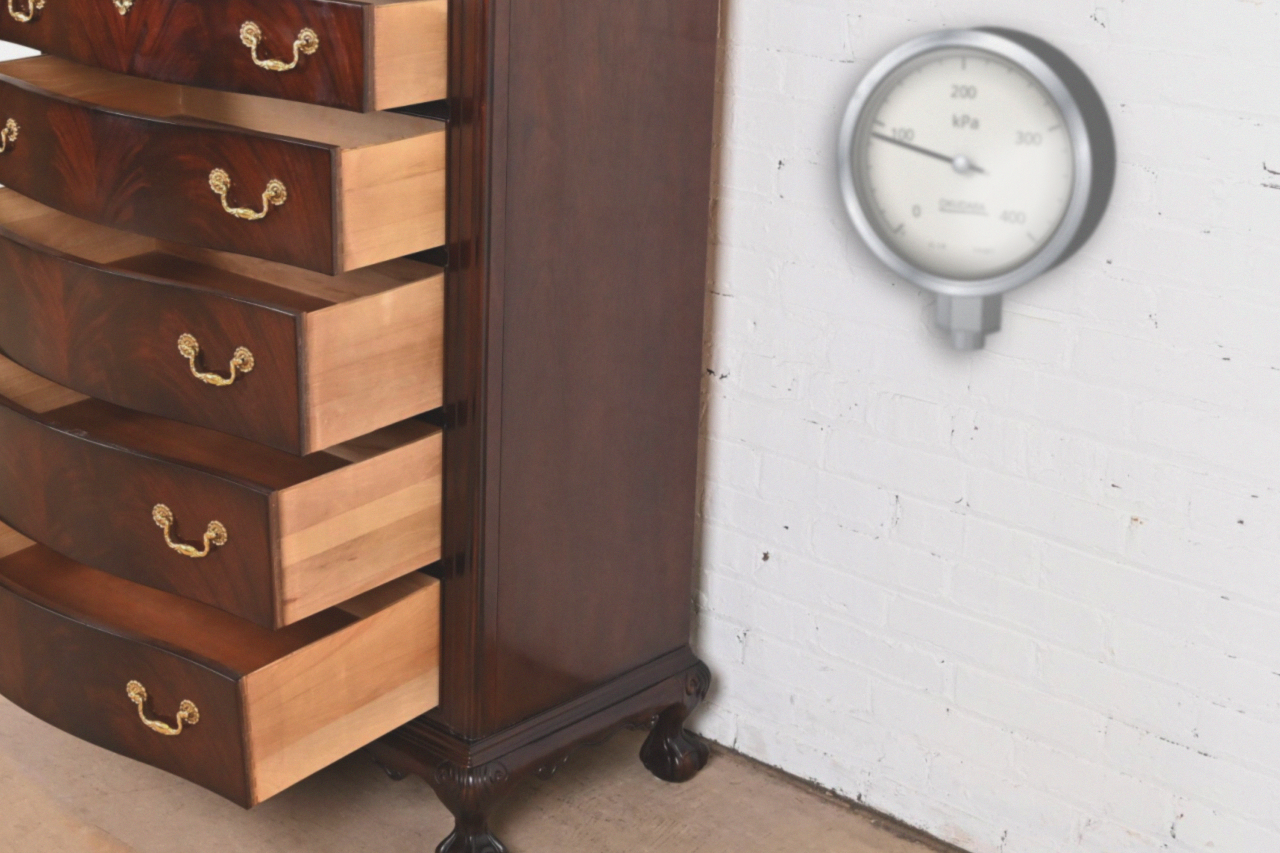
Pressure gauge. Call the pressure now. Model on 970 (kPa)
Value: 90 (kPa)
